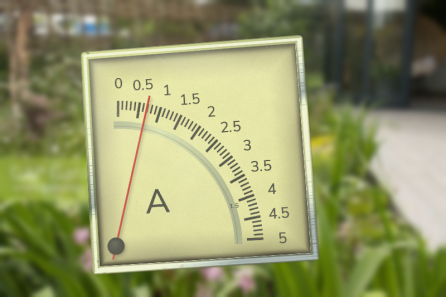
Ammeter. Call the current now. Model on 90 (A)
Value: 0.7 (A)
